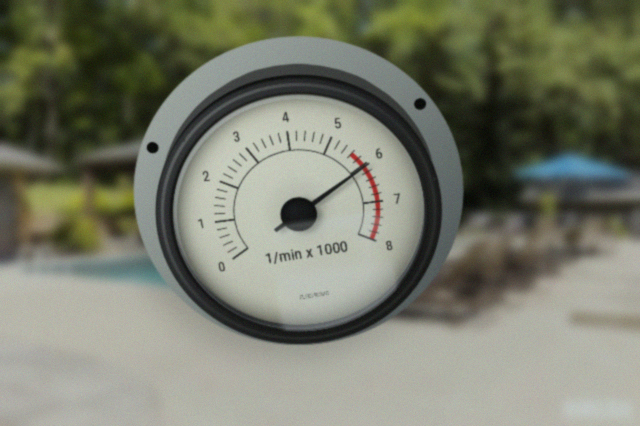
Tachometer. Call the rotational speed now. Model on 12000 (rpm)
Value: 6000 (rpm)
